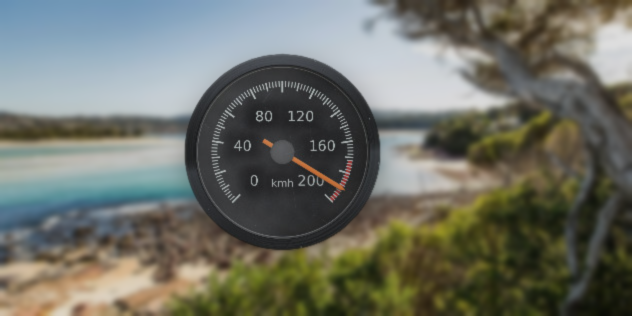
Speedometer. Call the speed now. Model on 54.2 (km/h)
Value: 190 (km/h)
